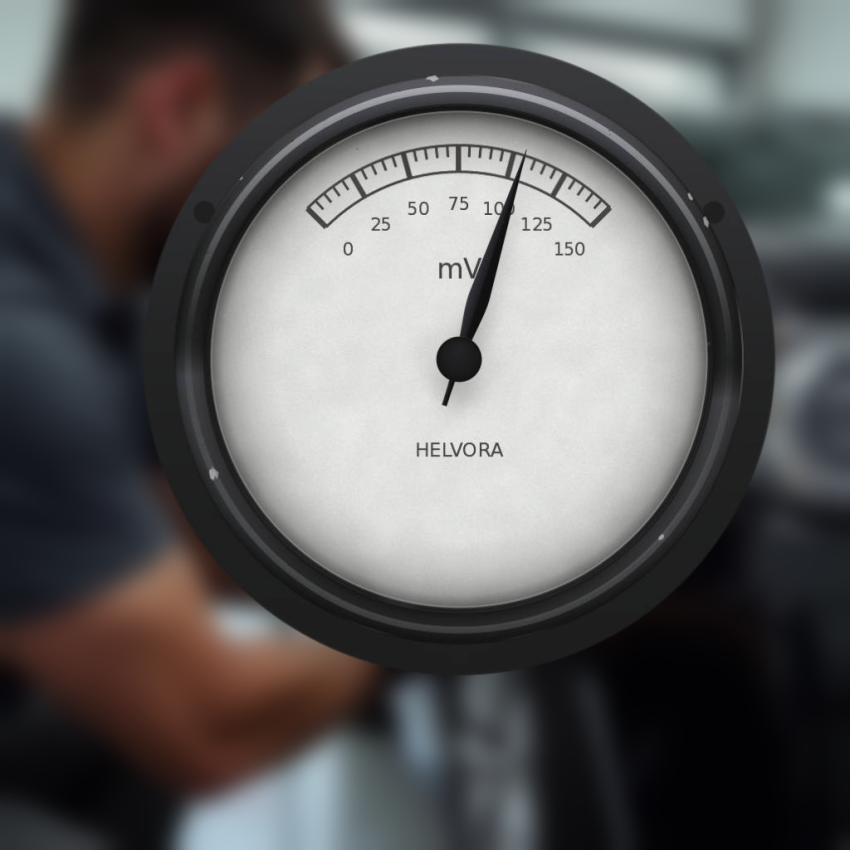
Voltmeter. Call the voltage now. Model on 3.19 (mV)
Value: 105 (mV)
